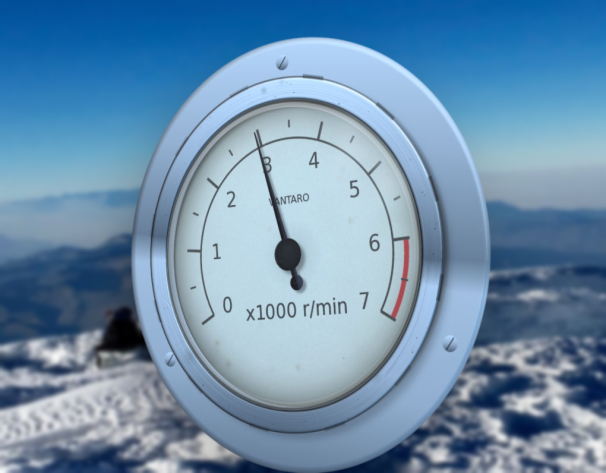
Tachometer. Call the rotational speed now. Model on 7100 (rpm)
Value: 3000 (rpm)
